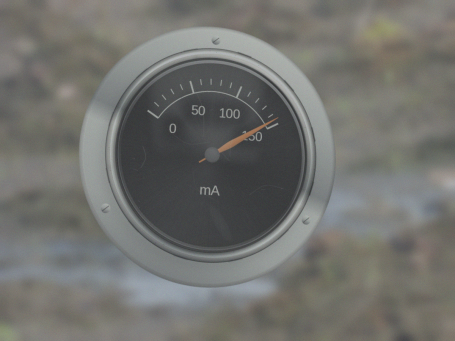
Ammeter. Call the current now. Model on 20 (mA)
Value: 145 (mA)
